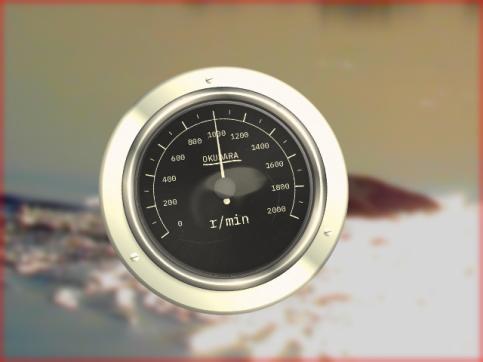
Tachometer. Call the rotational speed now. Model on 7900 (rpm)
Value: 1000 (rpm)
